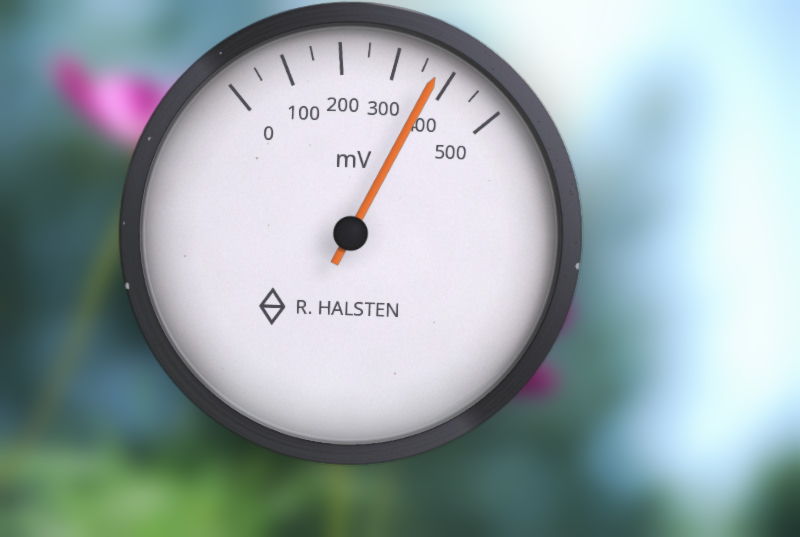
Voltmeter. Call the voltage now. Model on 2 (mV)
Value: 375 (mV)
